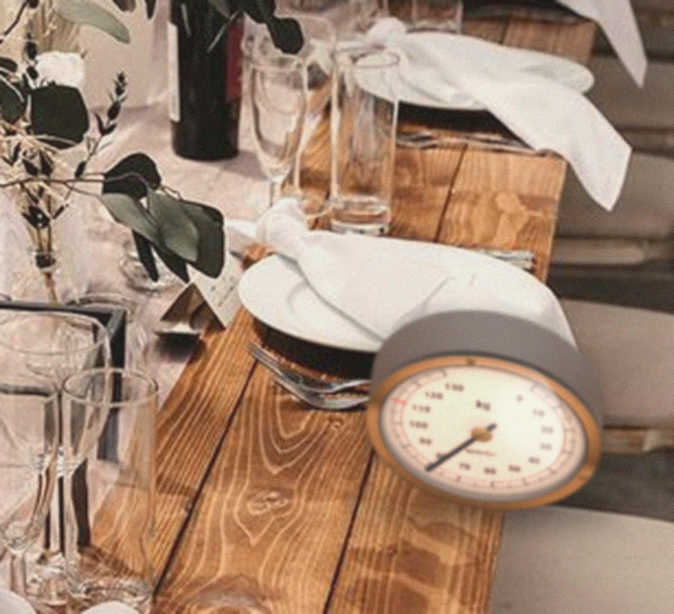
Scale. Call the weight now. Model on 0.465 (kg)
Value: 80 (kg)
